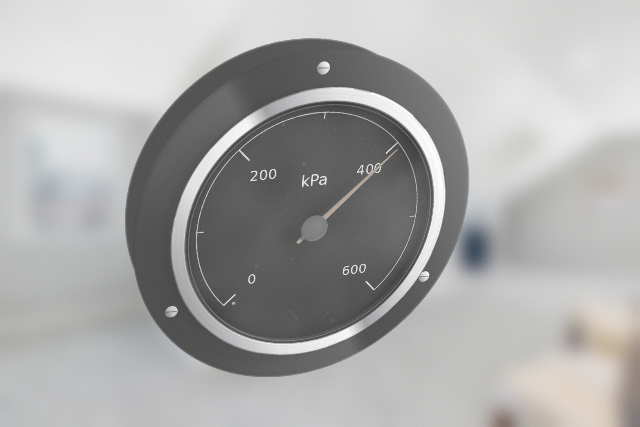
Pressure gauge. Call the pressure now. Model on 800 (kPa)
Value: 400 (kPa)
